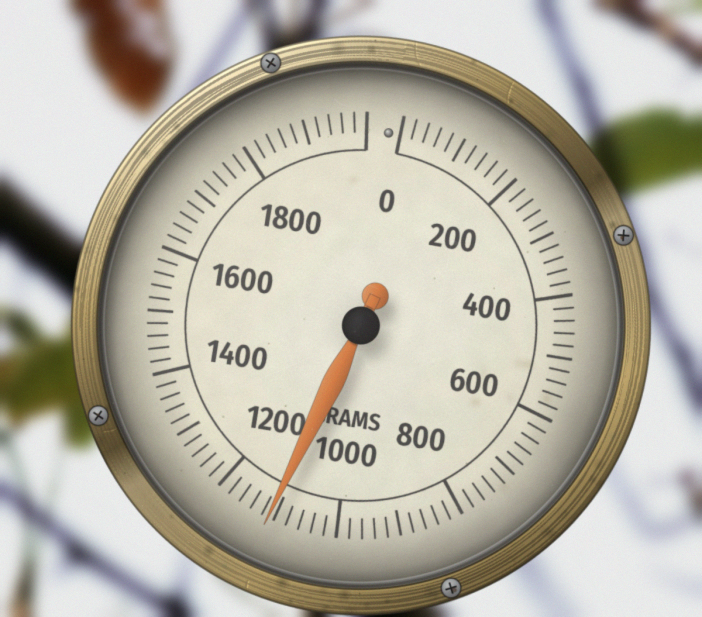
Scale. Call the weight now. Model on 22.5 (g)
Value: 1110 (g)
